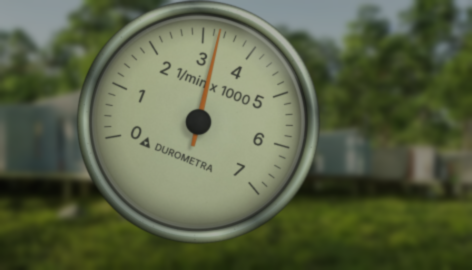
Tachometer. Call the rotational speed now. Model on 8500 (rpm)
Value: 3300 (rpm)
